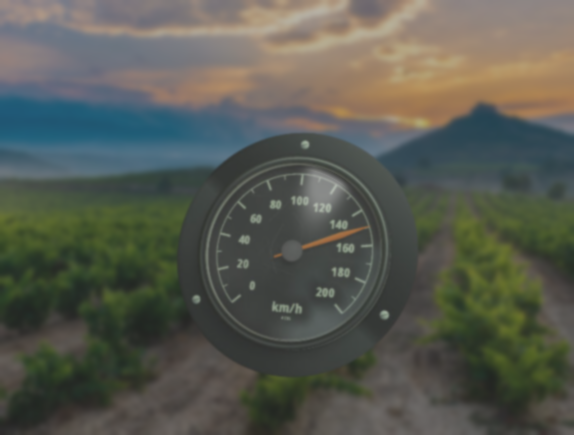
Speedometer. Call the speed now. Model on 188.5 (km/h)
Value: 150 (km/h)
